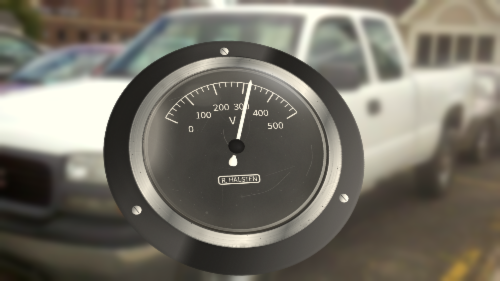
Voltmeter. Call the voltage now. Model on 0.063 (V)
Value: 320 (V)
